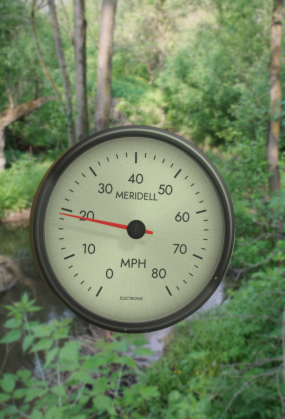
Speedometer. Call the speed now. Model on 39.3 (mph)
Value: 19 (mph)
